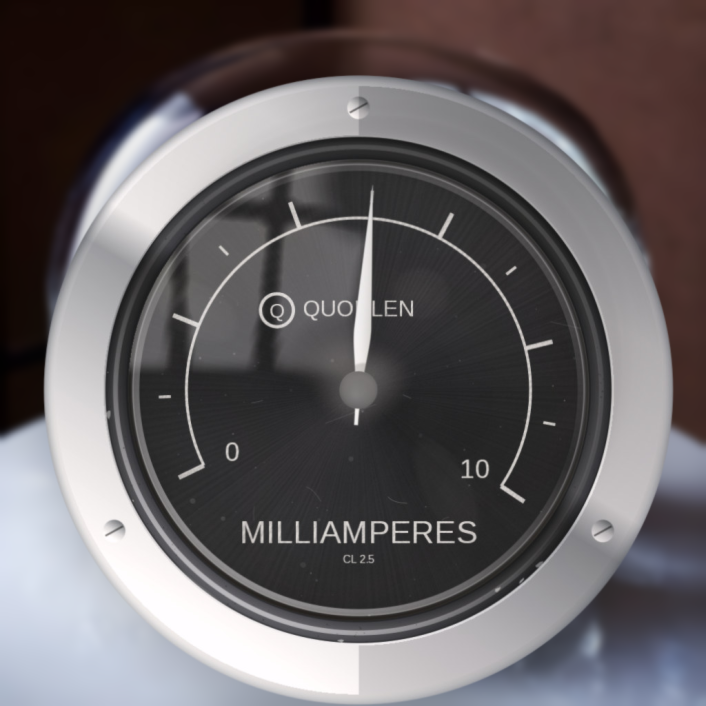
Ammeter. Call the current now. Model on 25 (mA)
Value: 5 (mA)
